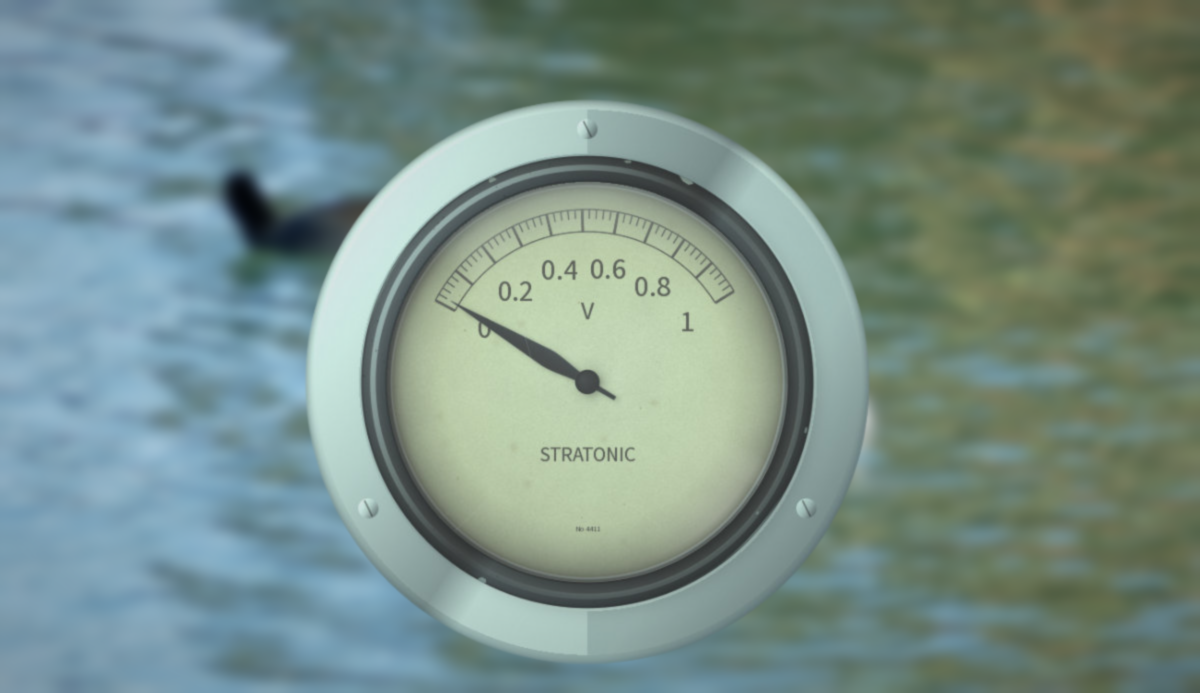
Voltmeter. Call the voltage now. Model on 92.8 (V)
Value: 0.02 (V)
